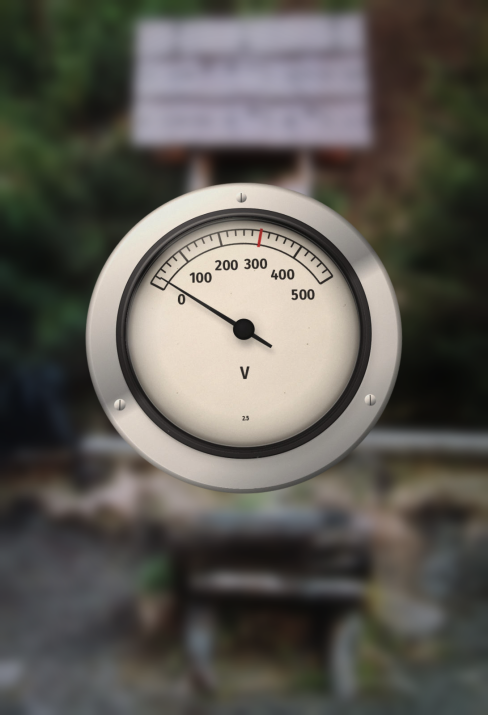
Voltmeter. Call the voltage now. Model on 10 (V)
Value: 20 (V)
